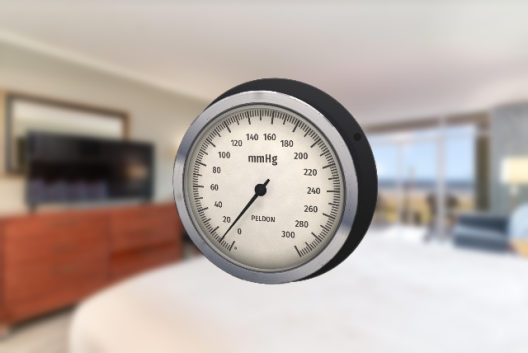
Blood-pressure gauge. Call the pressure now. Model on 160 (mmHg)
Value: 10 (mmHg)
